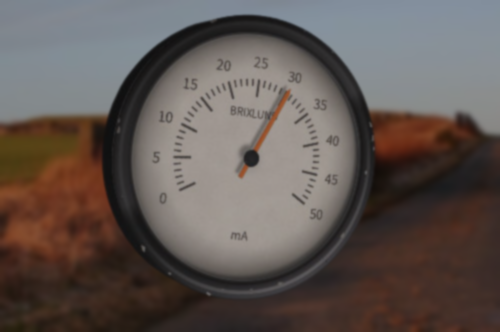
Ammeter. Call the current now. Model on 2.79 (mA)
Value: 30 (mA)
